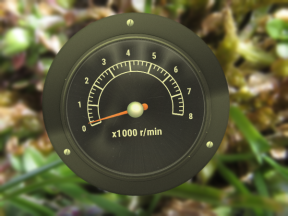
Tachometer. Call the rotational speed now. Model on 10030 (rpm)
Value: 200 (rpm)
